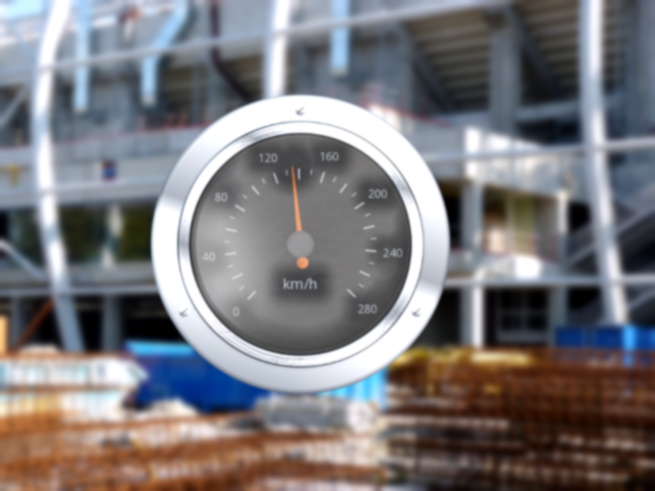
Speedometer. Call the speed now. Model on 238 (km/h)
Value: 135 (km/h)
